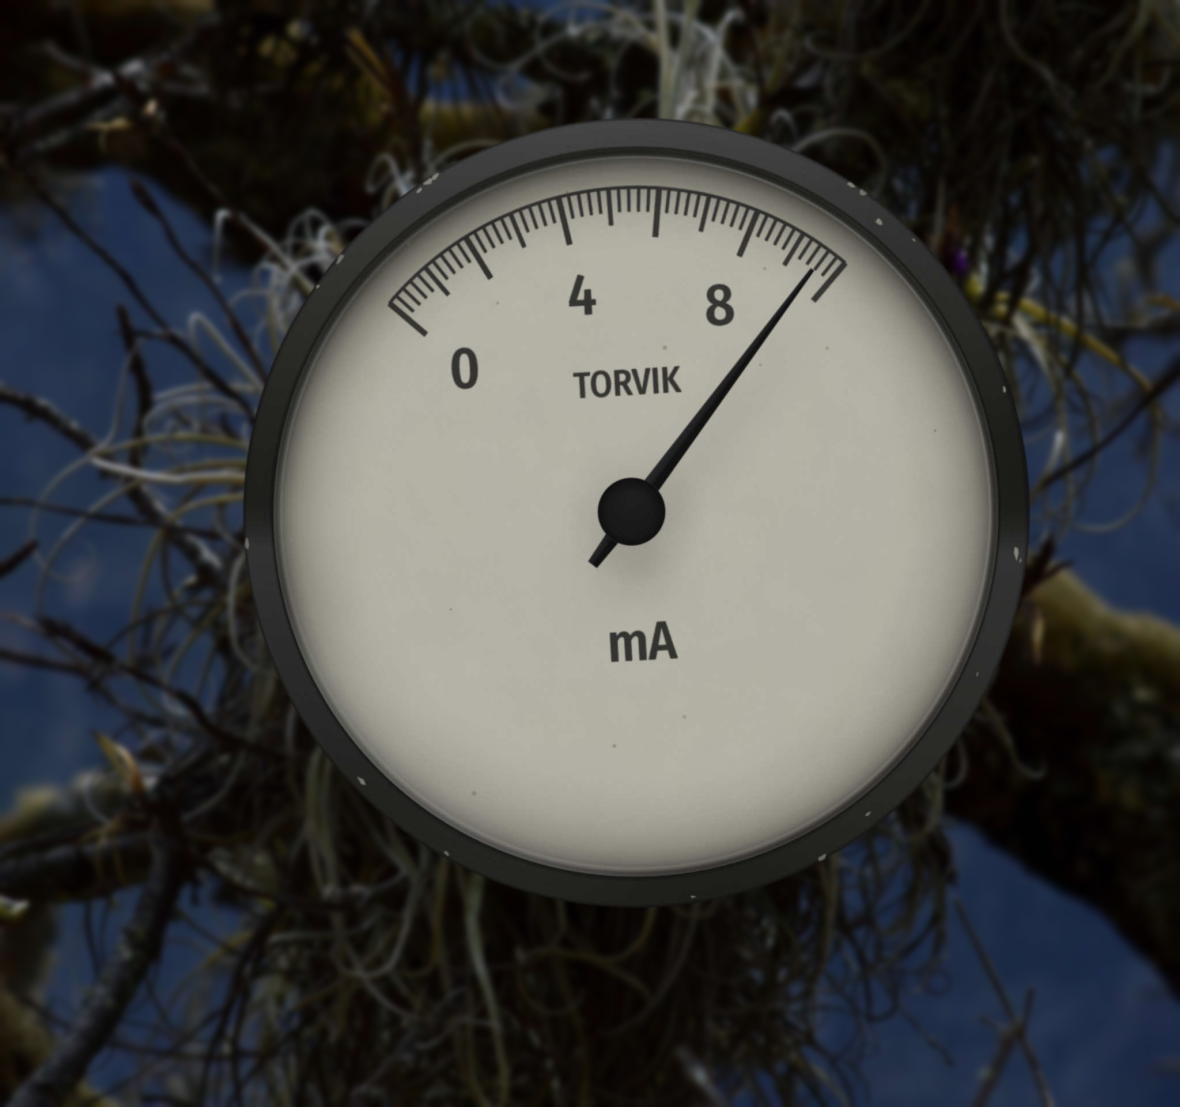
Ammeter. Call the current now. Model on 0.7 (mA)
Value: 9.6 (mA)
